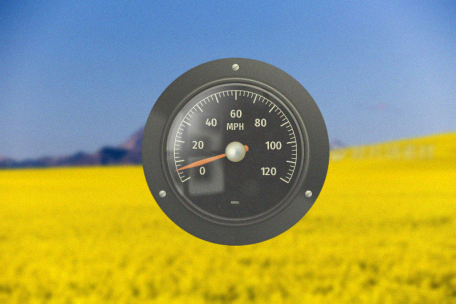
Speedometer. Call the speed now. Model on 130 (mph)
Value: 6 (mph)
